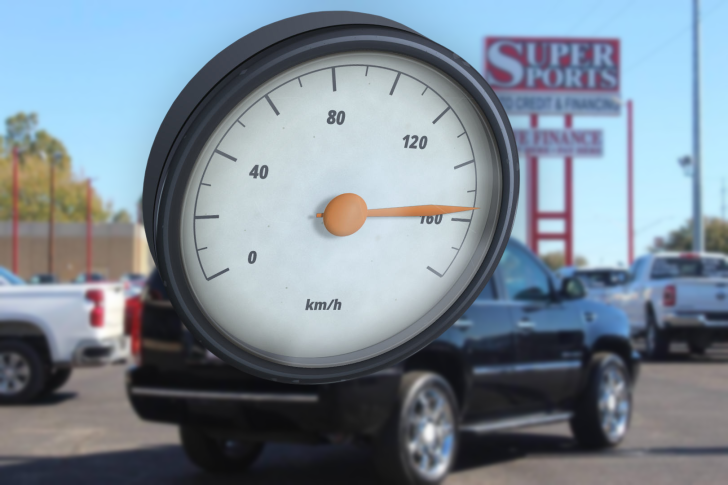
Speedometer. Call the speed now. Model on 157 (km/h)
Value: 155 (km/h)
